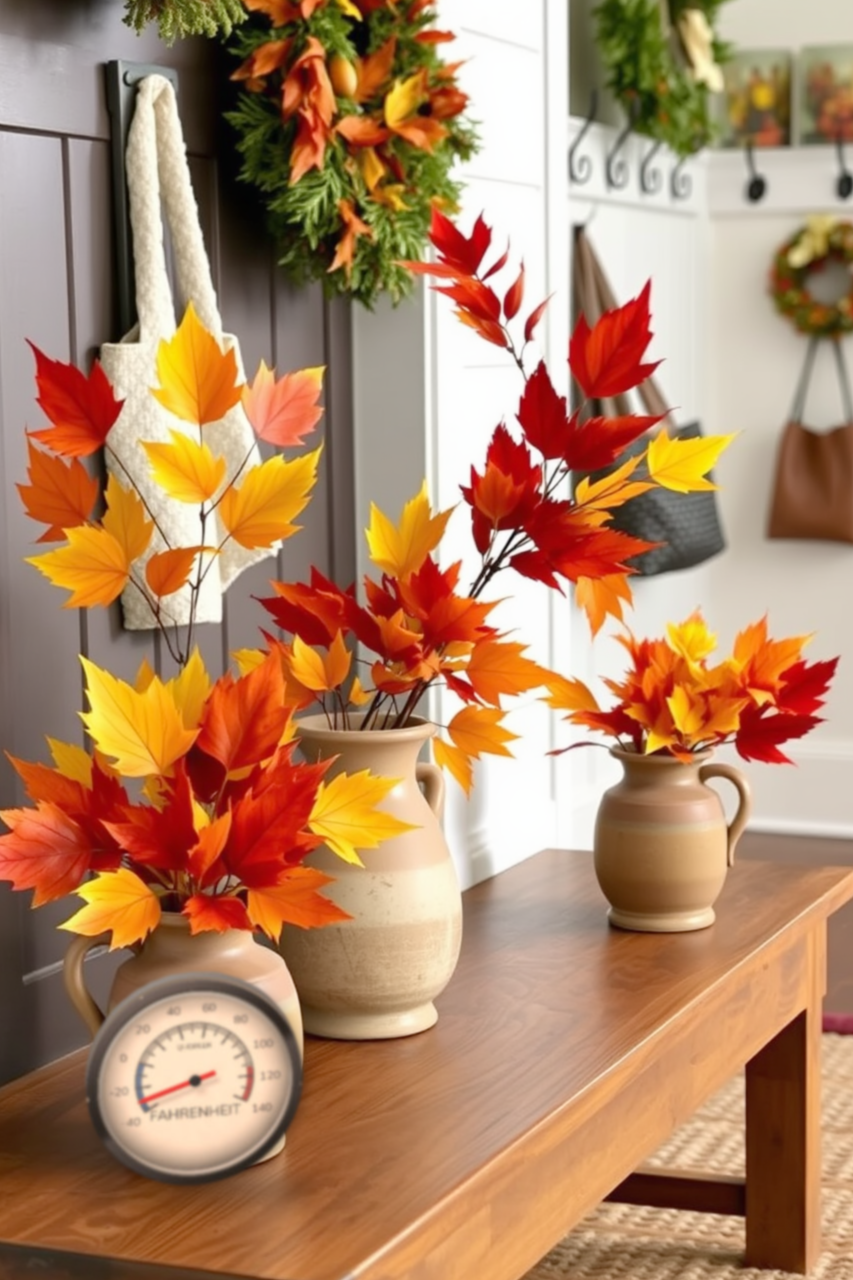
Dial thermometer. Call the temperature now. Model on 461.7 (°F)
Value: -30 (°F)
